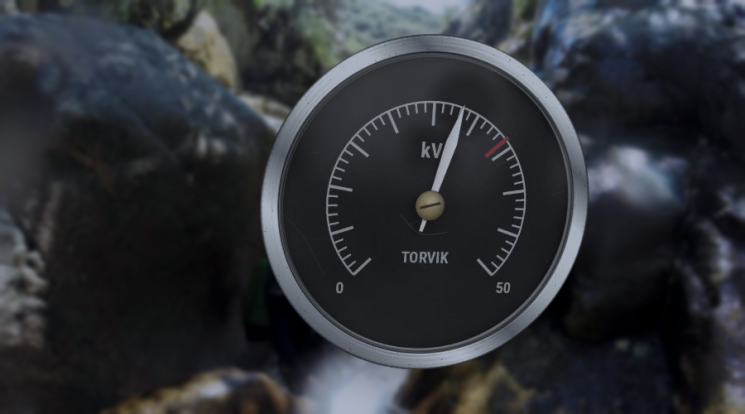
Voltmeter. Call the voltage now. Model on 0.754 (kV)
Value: 28 (kV)
